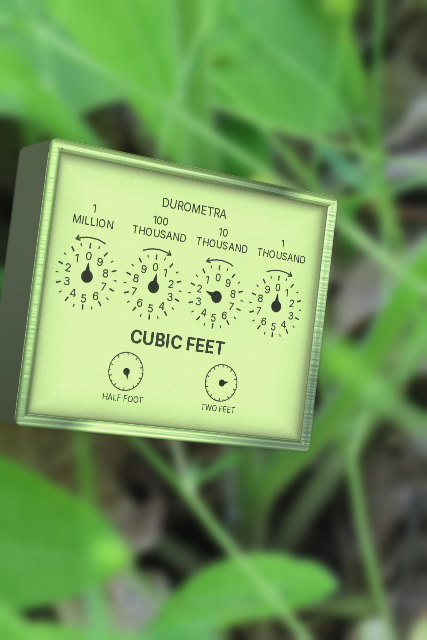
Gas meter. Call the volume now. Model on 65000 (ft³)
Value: 2000 (ft³)
